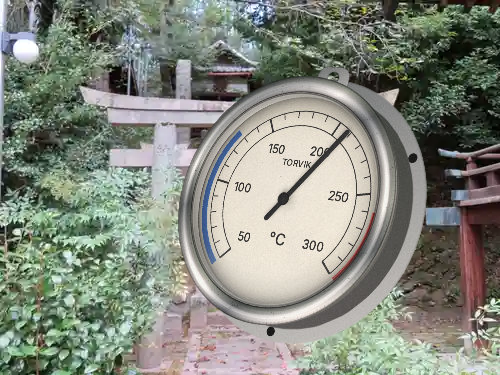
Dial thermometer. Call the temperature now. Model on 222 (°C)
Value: 210 (°C)
